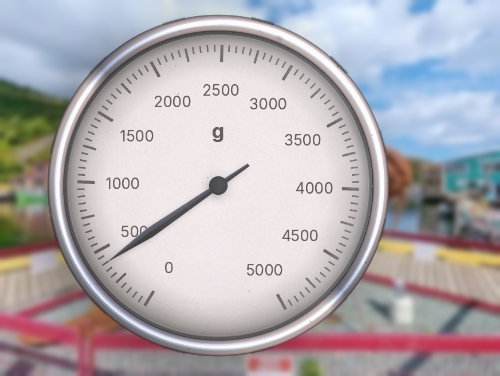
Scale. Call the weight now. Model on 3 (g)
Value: 400 (g)
